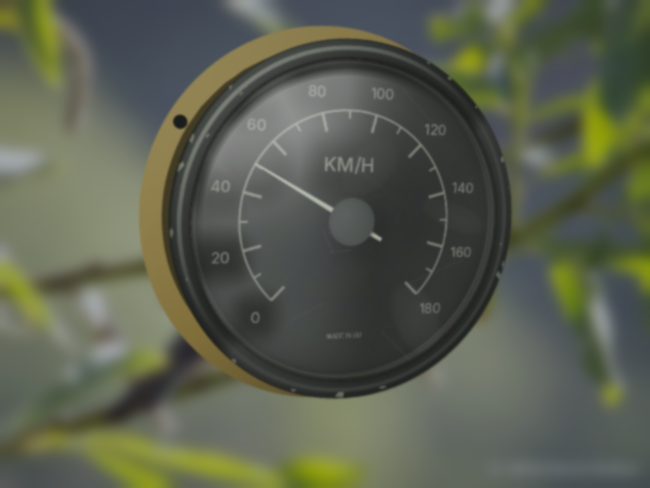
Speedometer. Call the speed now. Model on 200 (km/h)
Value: 50 (km/h)
